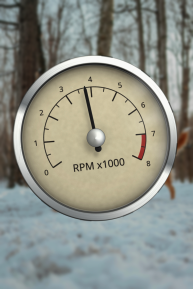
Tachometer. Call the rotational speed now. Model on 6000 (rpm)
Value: 3750 (rpm)
